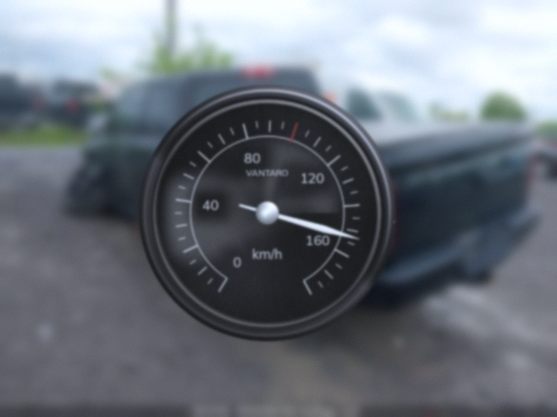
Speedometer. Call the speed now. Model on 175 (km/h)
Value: 152.5 (km/h)
